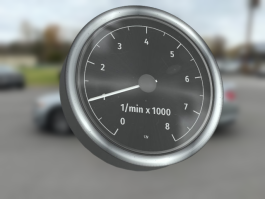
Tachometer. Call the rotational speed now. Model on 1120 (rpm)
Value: 1000 (rpm)
